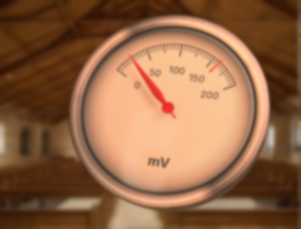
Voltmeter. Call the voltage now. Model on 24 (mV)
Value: 25 (mV)
